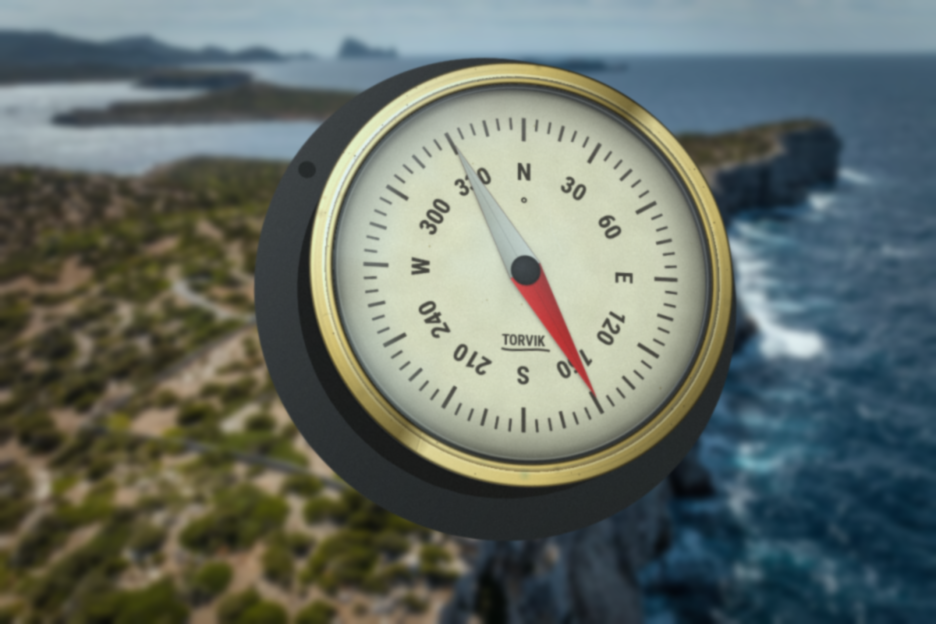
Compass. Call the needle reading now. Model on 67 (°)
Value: 150 (°)
